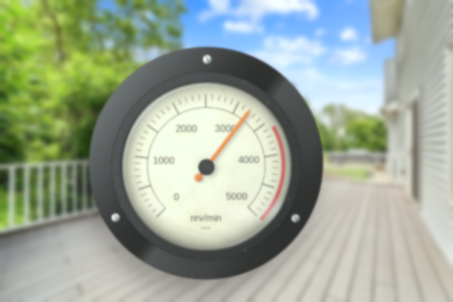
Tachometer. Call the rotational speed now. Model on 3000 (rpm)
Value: 3200 (rpm)
